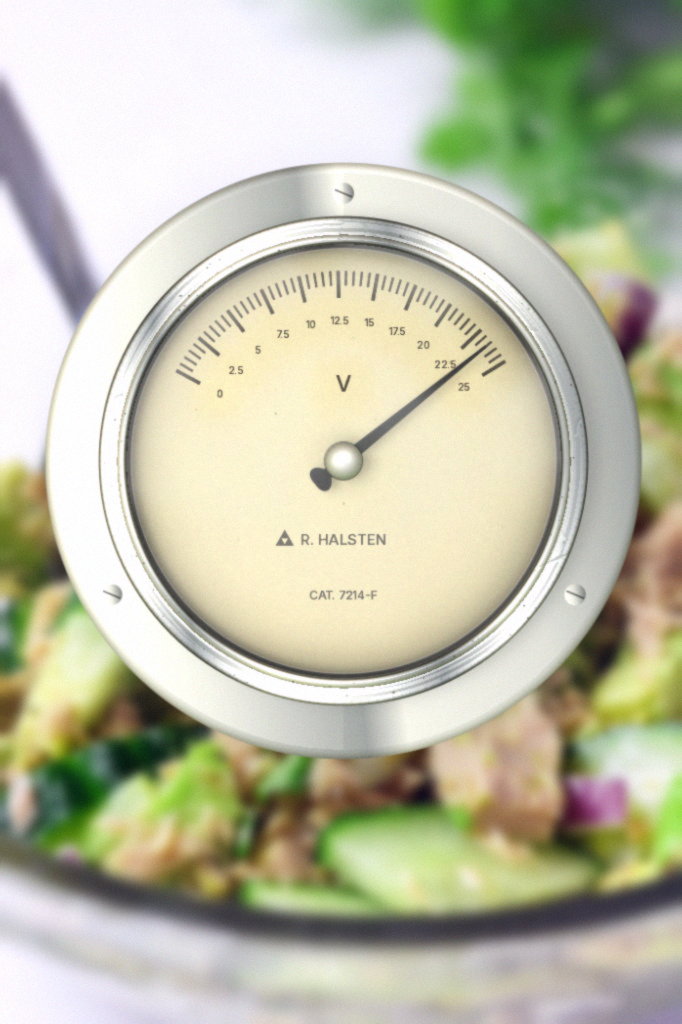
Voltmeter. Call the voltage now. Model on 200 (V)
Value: 23.5 (V)
